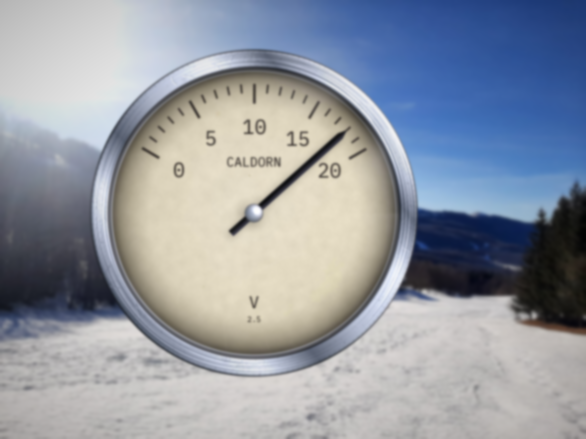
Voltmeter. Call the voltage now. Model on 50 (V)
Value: 18 (V)
